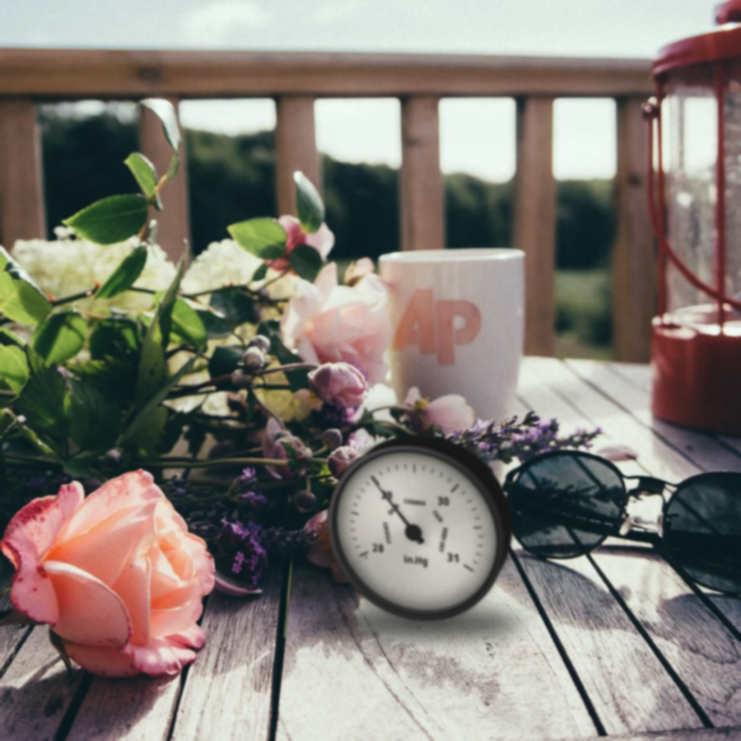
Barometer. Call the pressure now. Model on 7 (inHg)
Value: 29 (inHg)
